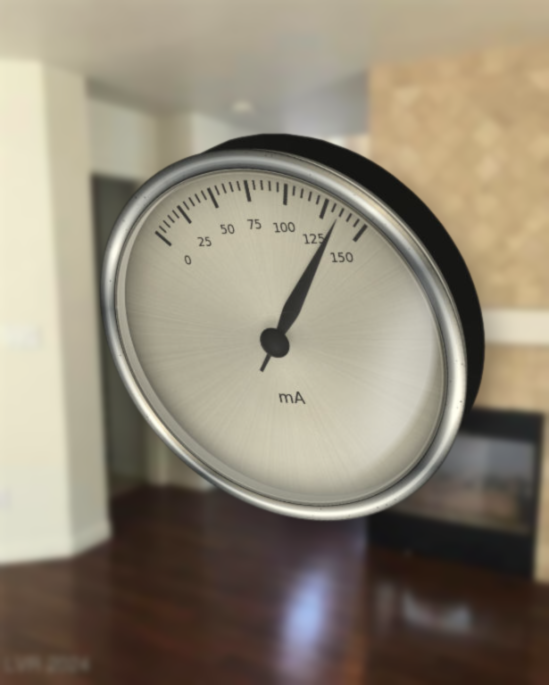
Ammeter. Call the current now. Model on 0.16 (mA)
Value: 135 (mA)
